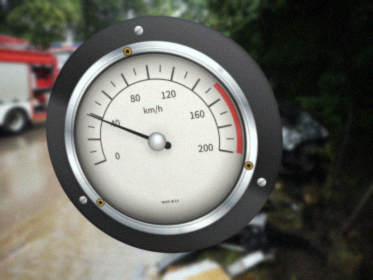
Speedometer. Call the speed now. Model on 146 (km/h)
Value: 40 (km/h)
